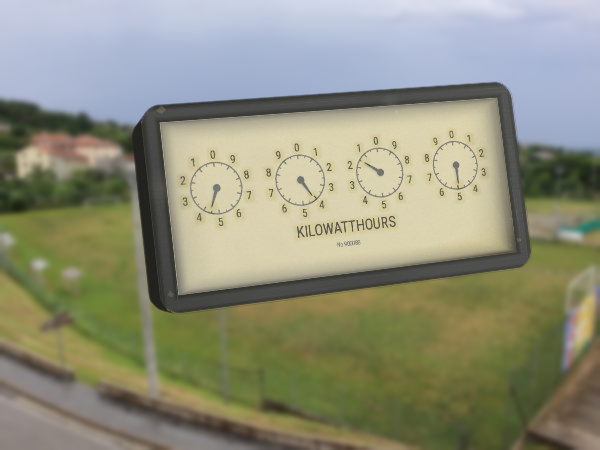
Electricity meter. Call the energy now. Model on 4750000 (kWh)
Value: 4415 (kWh)
